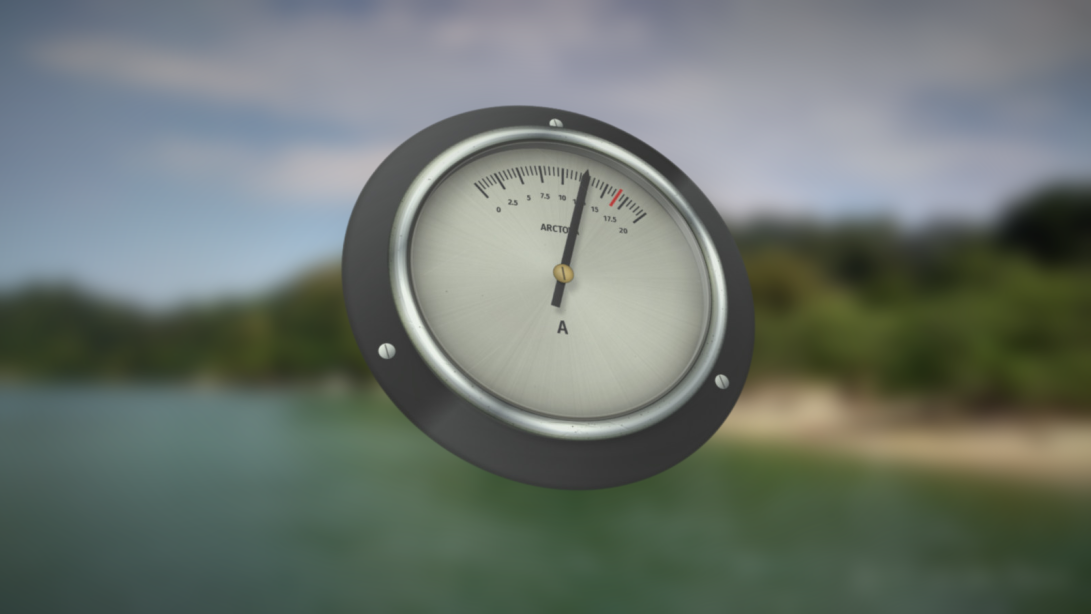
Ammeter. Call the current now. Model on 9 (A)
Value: 12.5 (A)
